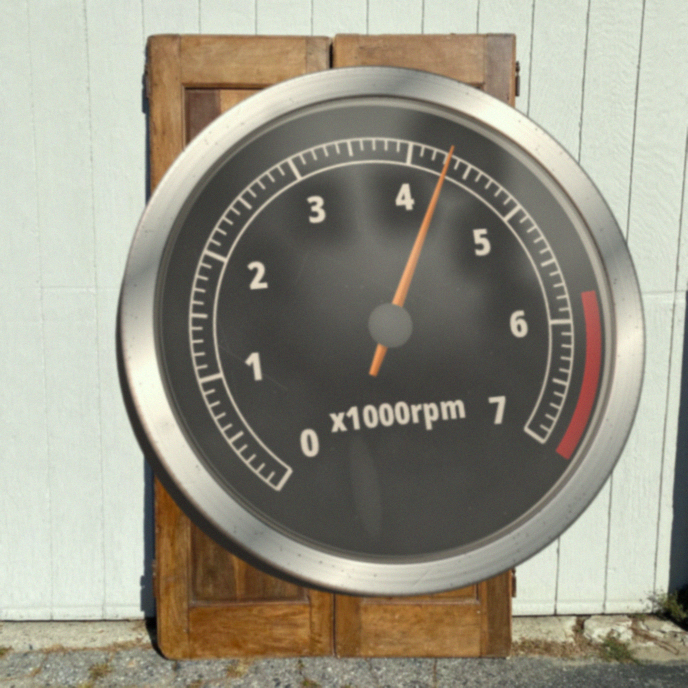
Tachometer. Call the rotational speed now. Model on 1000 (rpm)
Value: 4300 (rpm)
